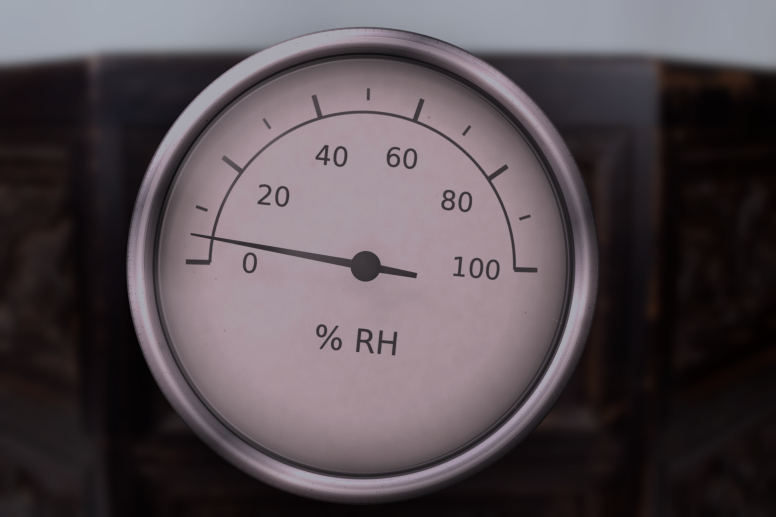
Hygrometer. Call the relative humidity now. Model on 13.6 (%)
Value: 5 (%)
